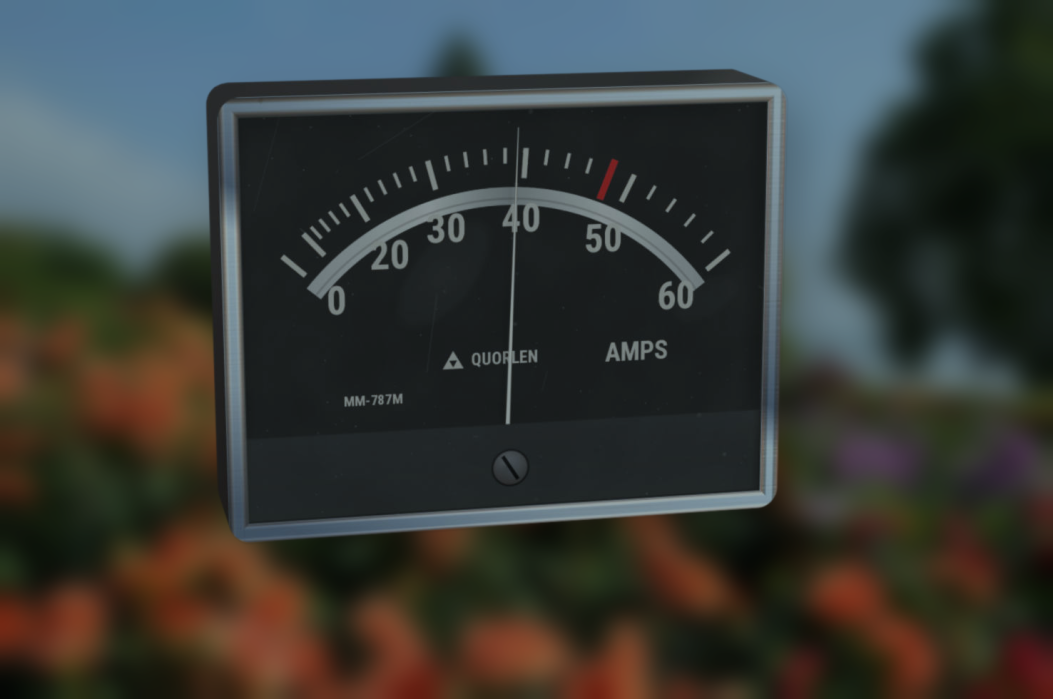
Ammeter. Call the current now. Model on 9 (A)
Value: 39 (A)
